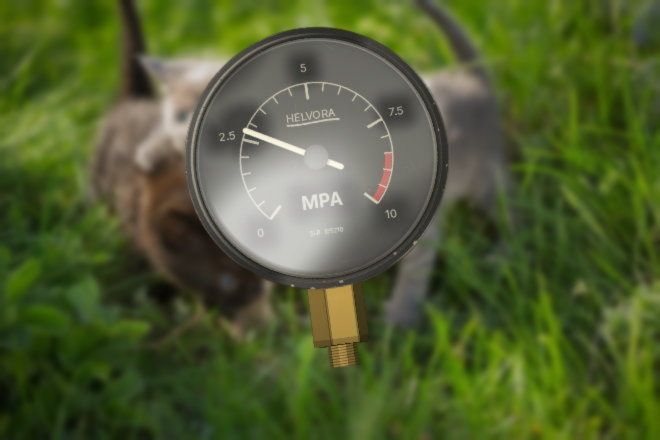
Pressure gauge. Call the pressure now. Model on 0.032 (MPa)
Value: 2.75 (MPa)
